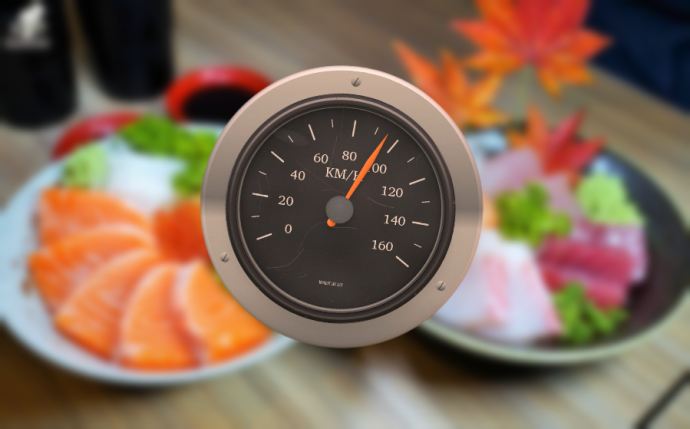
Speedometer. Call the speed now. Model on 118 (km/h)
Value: 95 (km/h)
